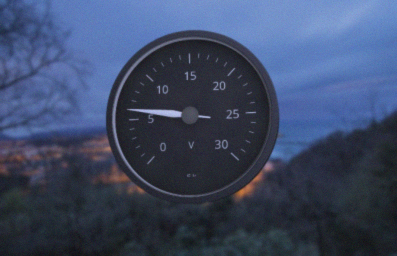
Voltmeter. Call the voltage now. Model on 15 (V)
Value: 6 (V)
